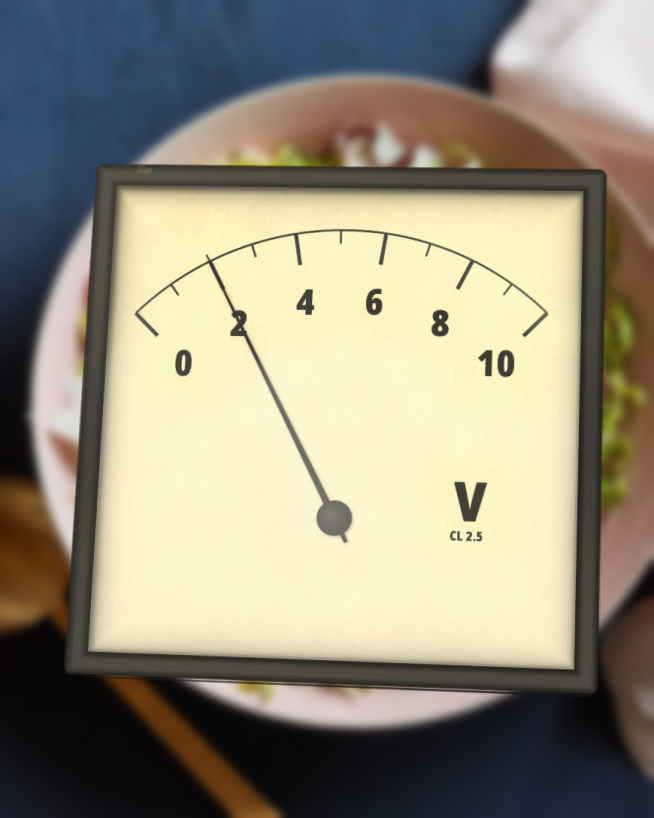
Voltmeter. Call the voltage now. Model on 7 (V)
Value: 2 (V)
